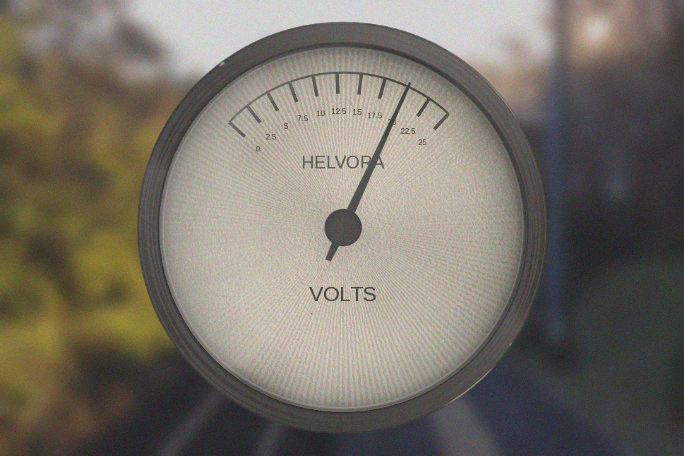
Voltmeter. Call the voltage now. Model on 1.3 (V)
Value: 20 (V)
